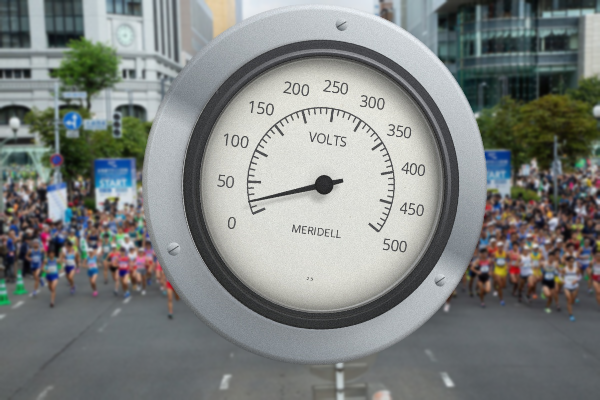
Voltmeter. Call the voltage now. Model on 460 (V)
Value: 20 (V)
